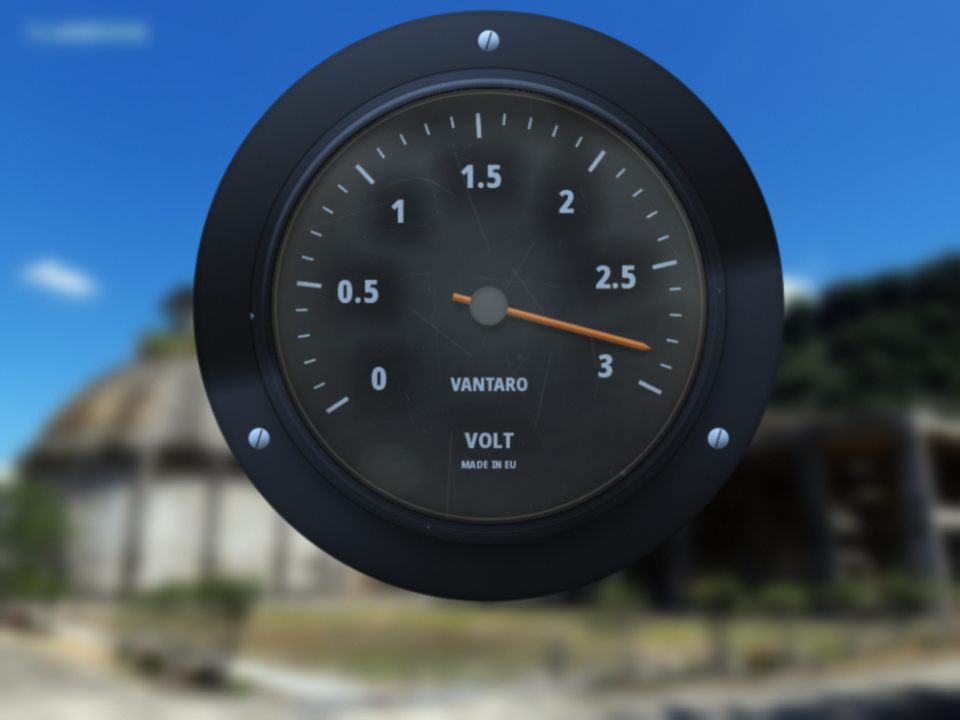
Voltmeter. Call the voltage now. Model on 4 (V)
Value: 2.85 (V)
